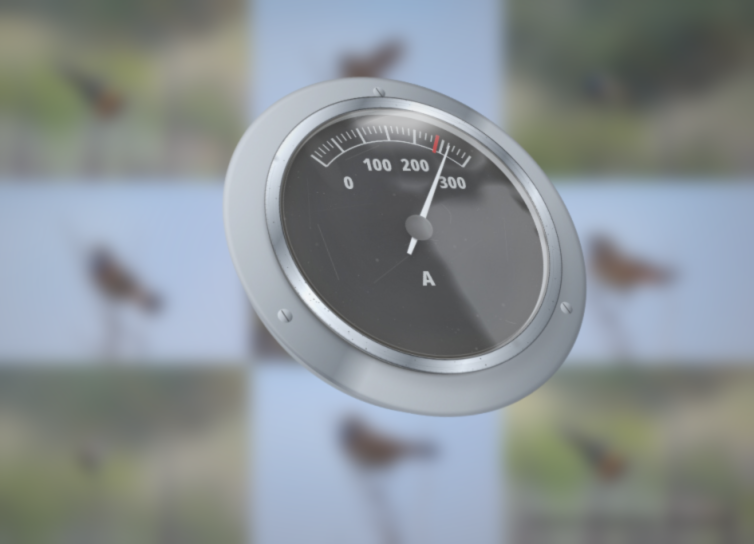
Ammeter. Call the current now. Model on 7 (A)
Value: 260 (A)
